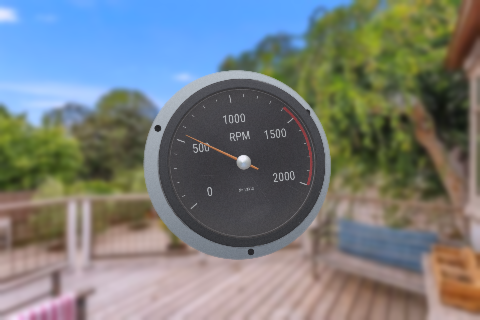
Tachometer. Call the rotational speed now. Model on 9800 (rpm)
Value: 550 (rpm)
